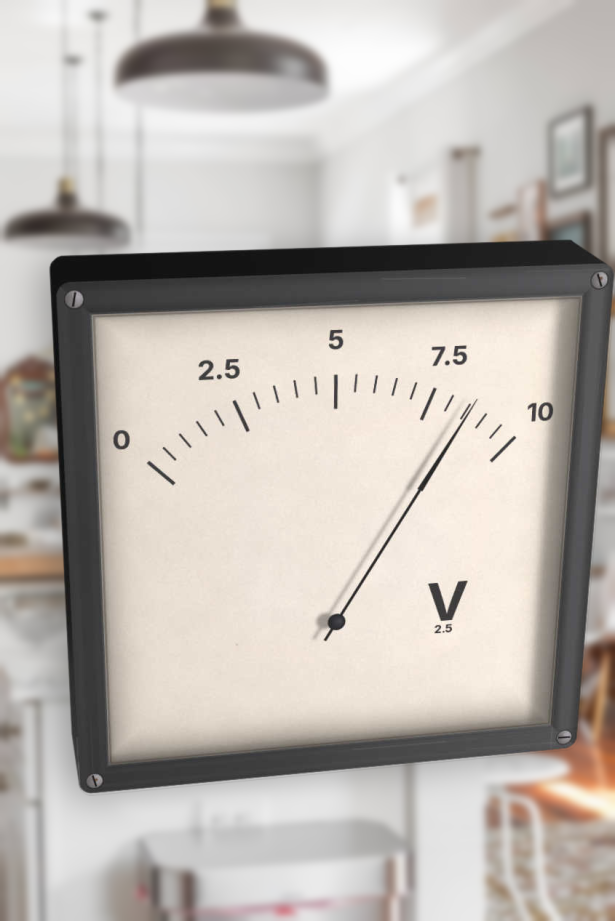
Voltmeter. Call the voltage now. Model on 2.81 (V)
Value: 8.5 (V)
